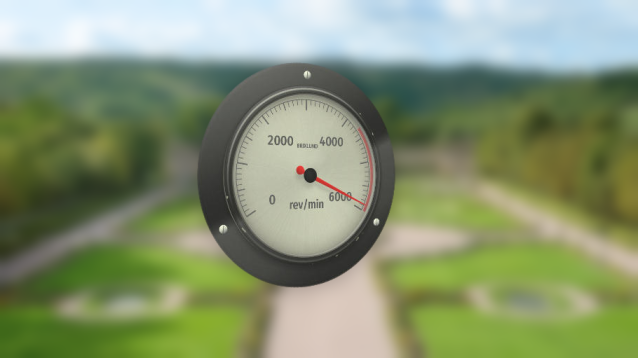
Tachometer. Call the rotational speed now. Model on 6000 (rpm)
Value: 5900 (rpm)
